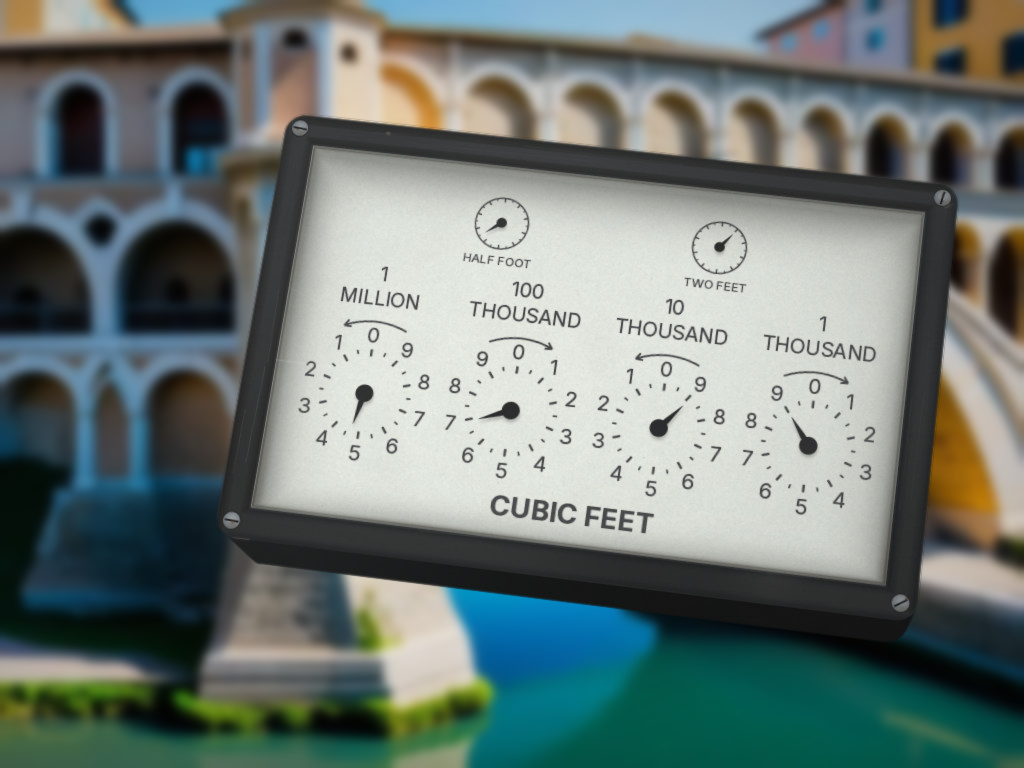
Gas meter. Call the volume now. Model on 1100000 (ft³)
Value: 468900 (ft³)
